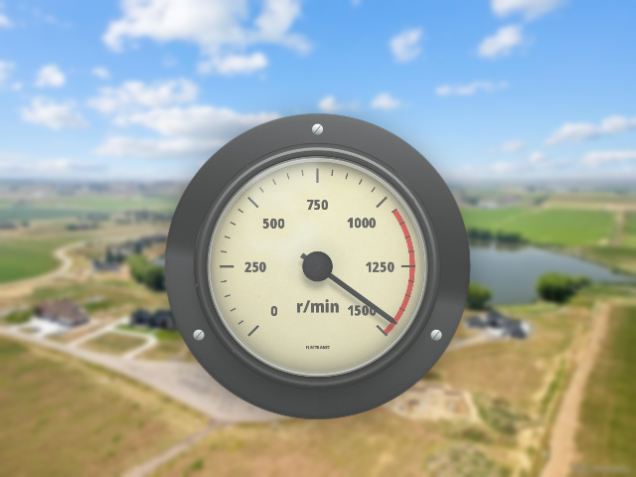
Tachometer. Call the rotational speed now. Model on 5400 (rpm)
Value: 1450 (rpm)
